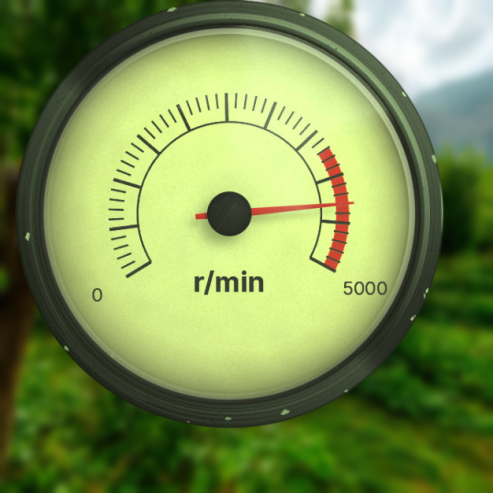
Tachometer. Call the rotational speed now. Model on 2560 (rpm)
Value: 4300 (rpm)
